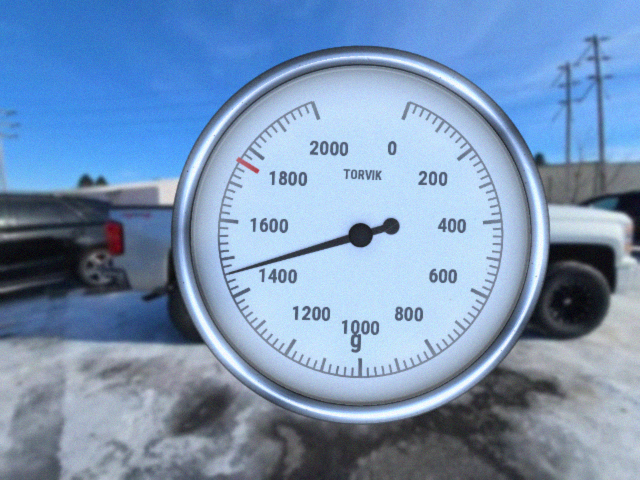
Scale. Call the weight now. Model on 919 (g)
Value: 1460 (g)
